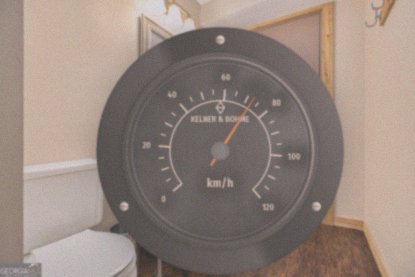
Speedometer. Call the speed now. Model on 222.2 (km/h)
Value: 72.5 (km/h)
